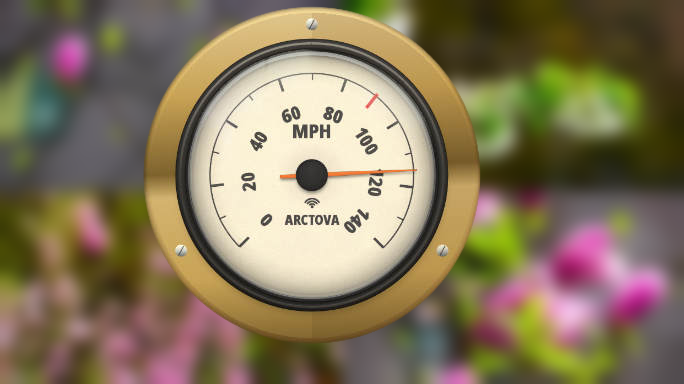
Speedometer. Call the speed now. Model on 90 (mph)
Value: 115 (mph)
